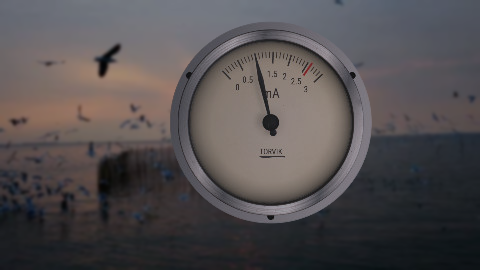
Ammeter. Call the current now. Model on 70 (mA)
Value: 1 (mA)
